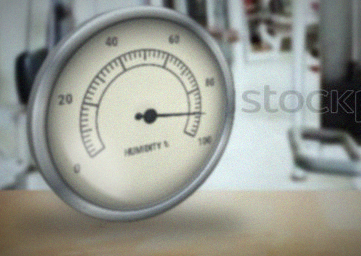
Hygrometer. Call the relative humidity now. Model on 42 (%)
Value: 90 (%)
